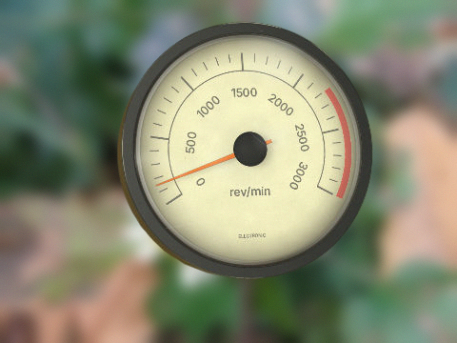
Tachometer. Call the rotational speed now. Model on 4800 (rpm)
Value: 150 (rpm)
